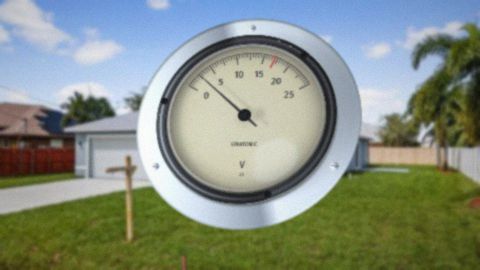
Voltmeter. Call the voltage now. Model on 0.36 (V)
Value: 2.5 (V)
